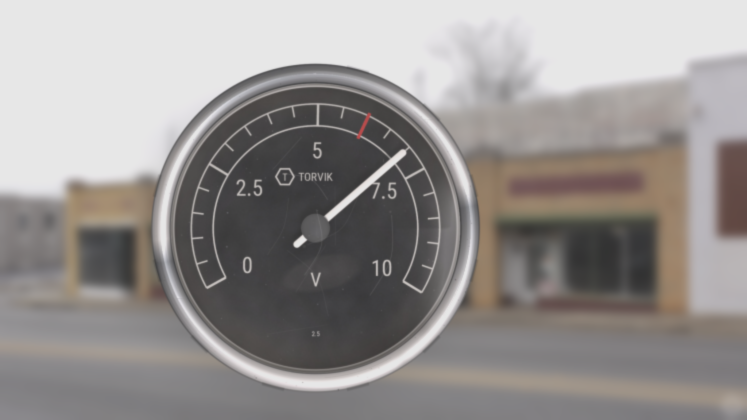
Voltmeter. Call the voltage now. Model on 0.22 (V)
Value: 7 (V)
